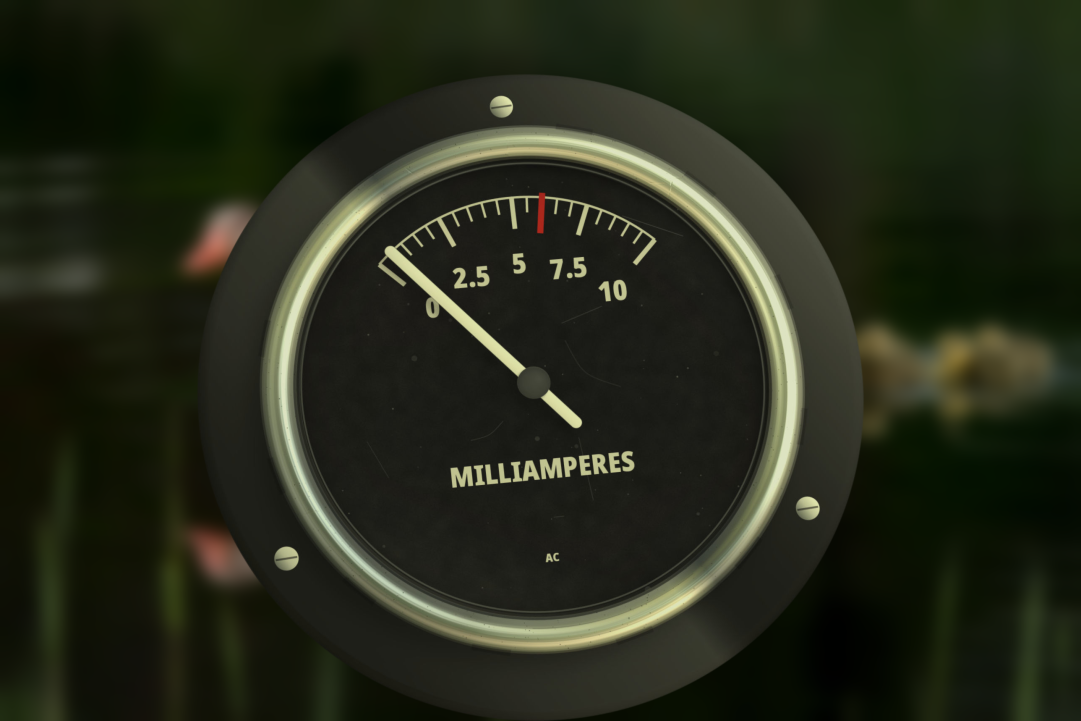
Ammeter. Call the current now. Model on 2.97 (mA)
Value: 0.5 (mA)
